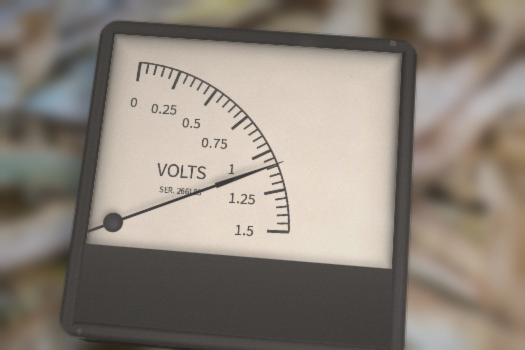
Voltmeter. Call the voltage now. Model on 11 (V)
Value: 1.1 (V)
